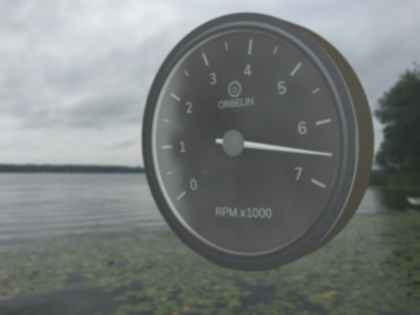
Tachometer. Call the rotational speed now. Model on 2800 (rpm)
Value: 6500 (rpm)
